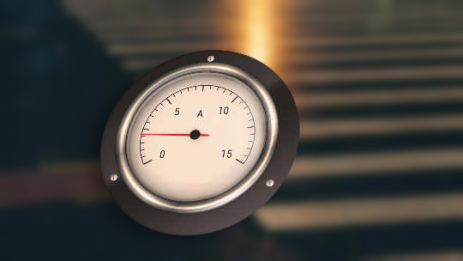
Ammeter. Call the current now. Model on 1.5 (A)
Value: 2 (A)
